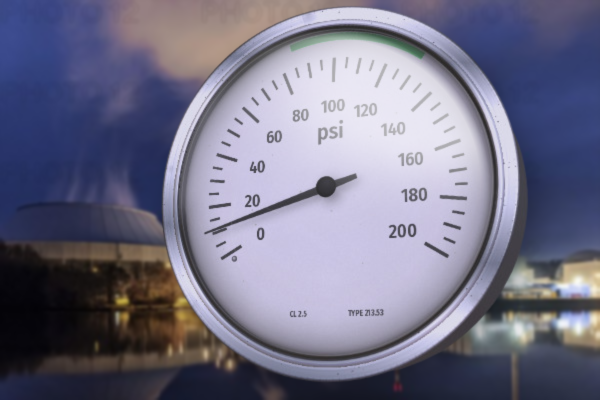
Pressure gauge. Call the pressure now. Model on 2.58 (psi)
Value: 10 (psi)
